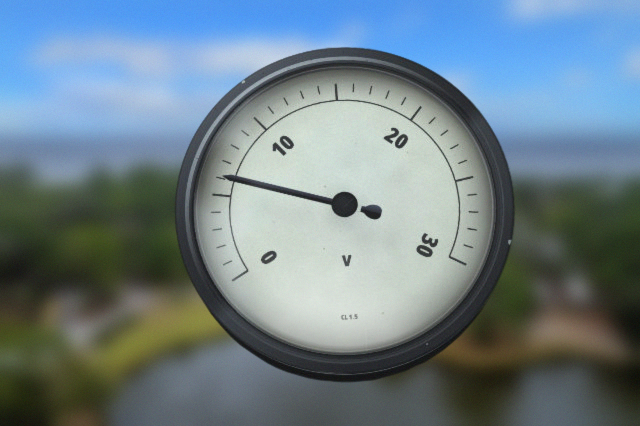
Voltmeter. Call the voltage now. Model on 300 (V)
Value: 6 (V)
